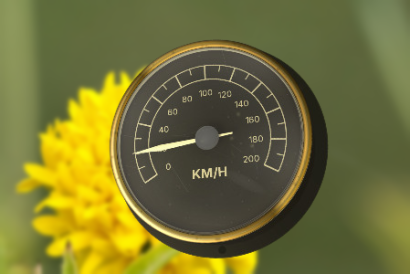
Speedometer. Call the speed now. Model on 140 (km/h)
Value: 20 (km/h)
